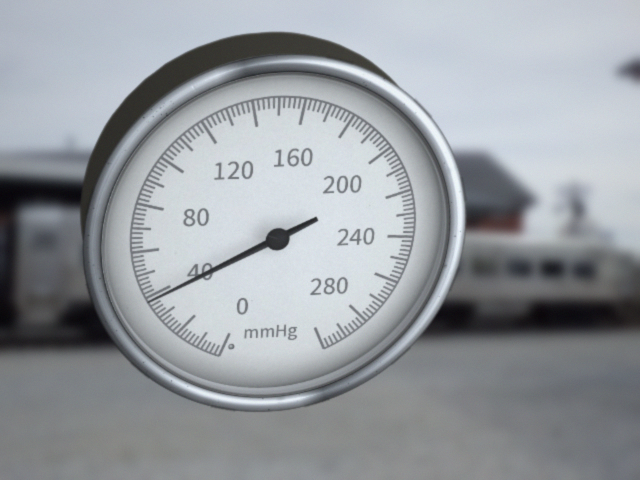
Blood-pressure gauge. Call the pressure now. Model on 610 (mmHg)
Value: 40 (mmHg)
